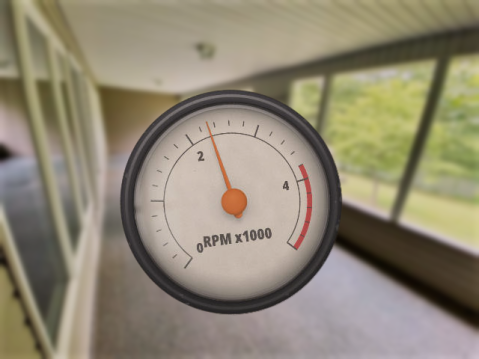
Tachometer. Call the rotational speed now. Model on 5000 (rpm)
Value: 2300 (rpm)
